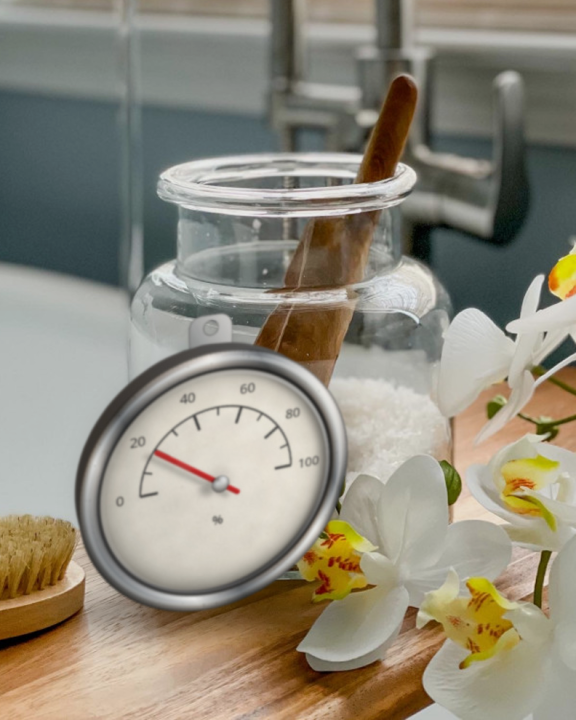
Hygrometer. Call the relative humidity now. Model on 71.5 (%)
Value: 20 (%)
